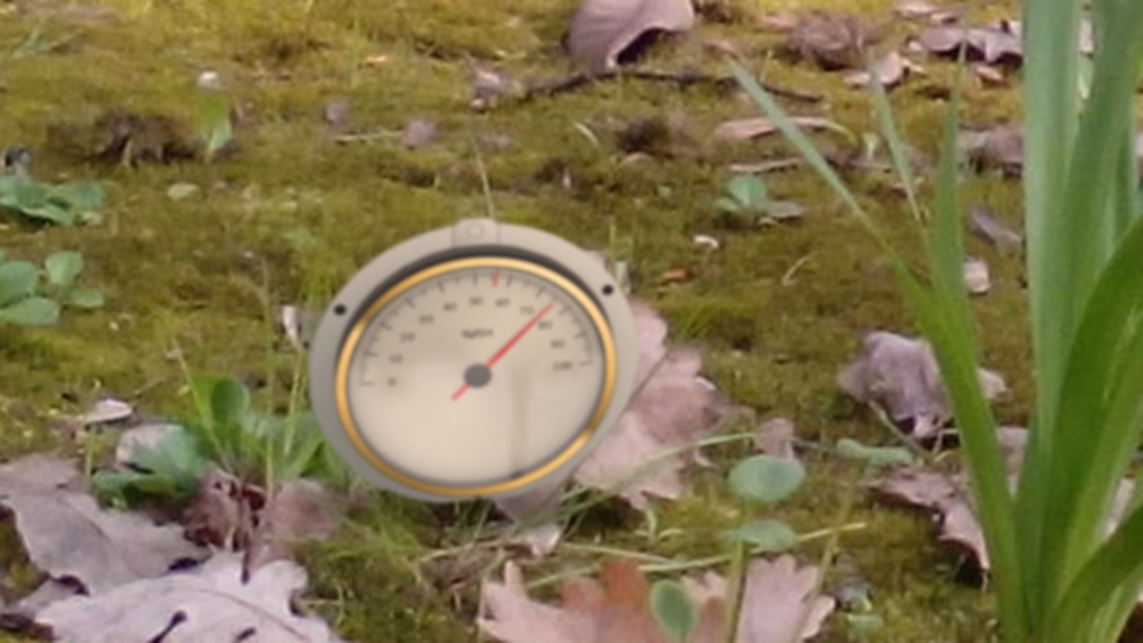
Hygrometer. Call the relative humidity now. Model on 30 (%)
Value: 75 (%)
